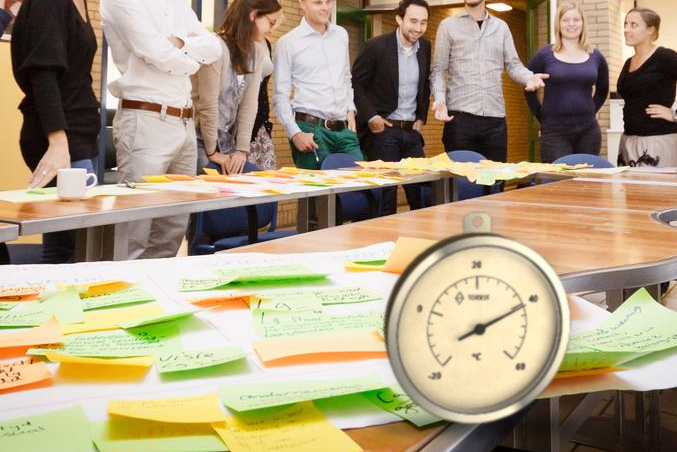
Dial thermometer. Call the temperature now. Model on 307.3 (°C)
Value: 40 (°C)
